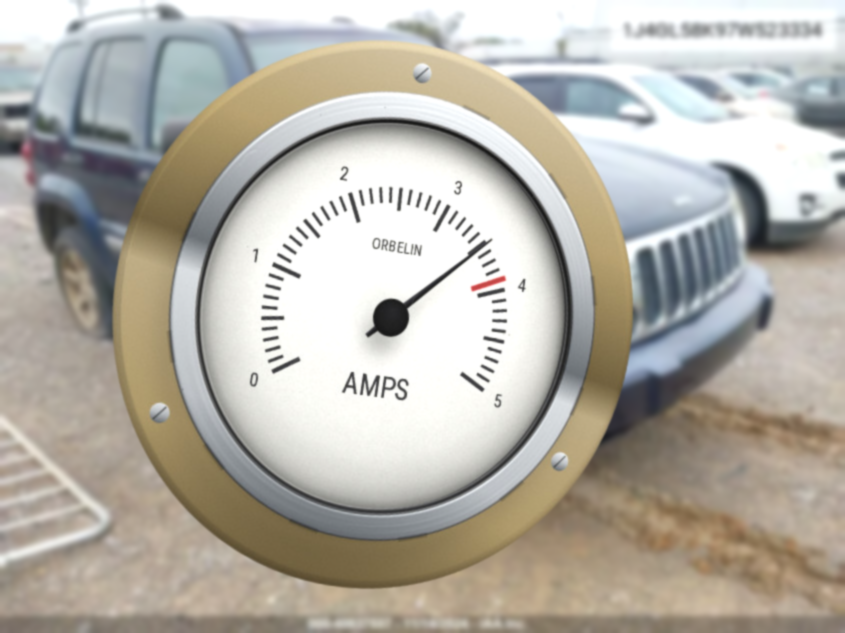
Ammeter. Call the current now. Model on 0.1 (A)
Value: 3.5 (A)
